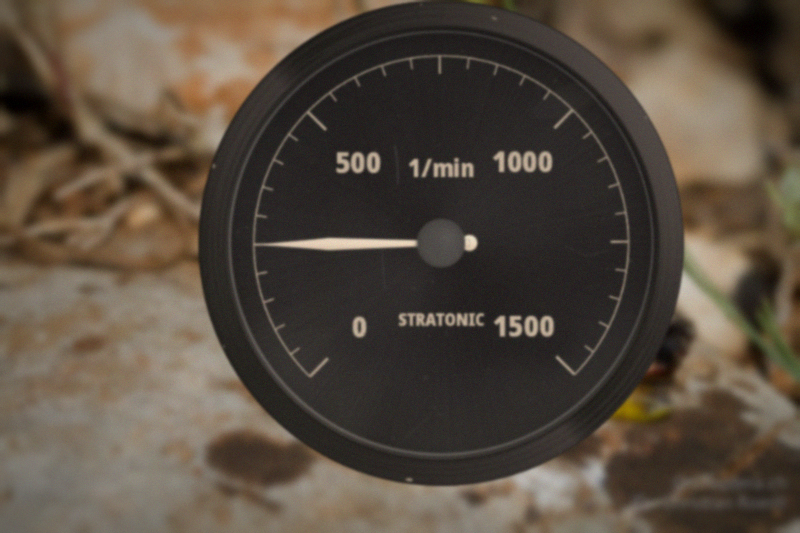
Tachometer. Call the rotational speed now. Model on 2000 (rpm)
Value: 250 (rpm)
